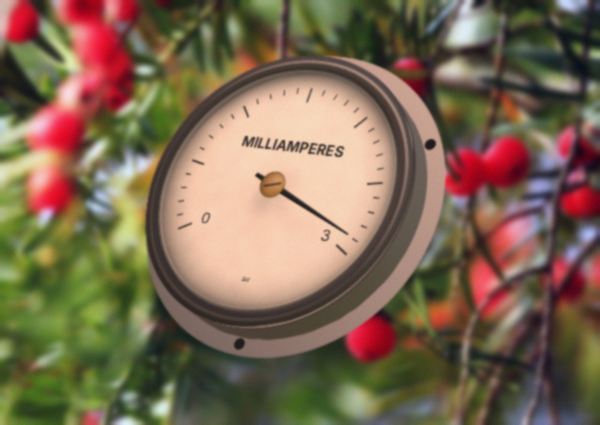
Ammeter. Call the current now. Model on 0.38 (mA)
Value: 2.9 (mA)
